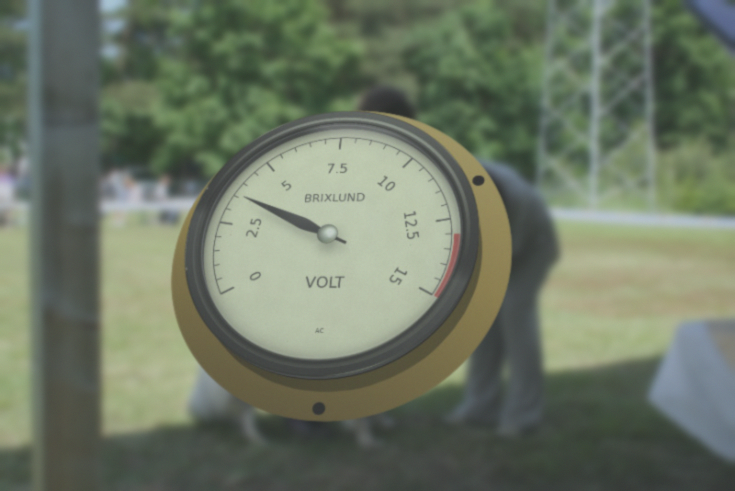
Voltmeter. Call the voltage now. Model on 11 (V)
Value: 3.5 (V)
